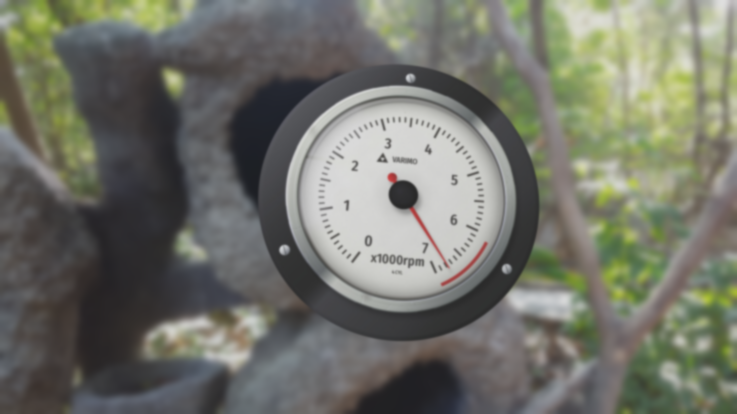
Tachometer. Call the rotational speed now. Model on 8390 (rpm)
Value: 6800 (rpm)
